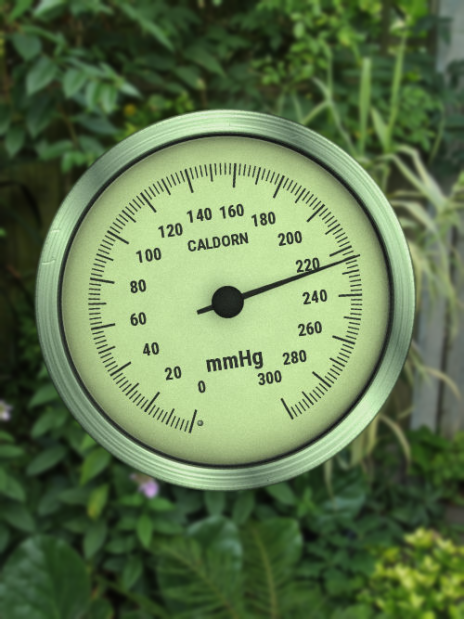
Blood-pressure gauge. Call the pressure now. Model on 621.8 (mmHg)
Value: 224 (mmHg)
